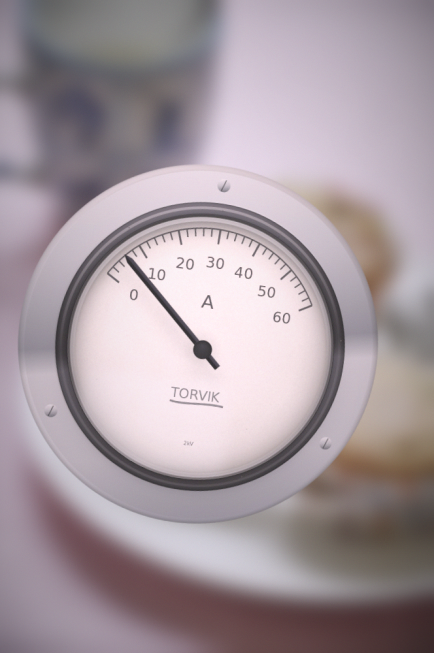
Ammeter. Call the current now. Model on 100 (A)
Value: 6 (A)
